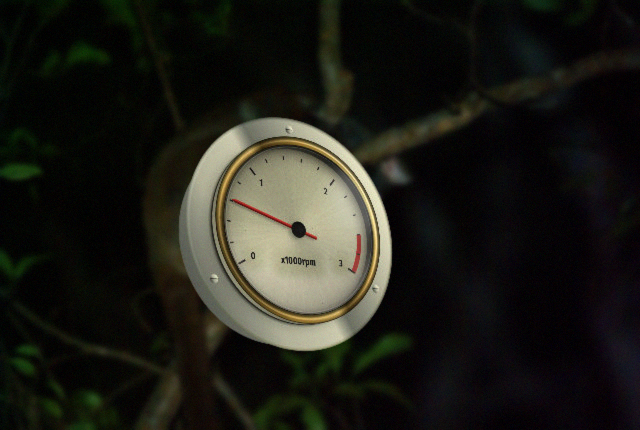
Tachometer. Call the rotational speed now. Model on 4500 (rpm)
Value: 600 (rpm)
